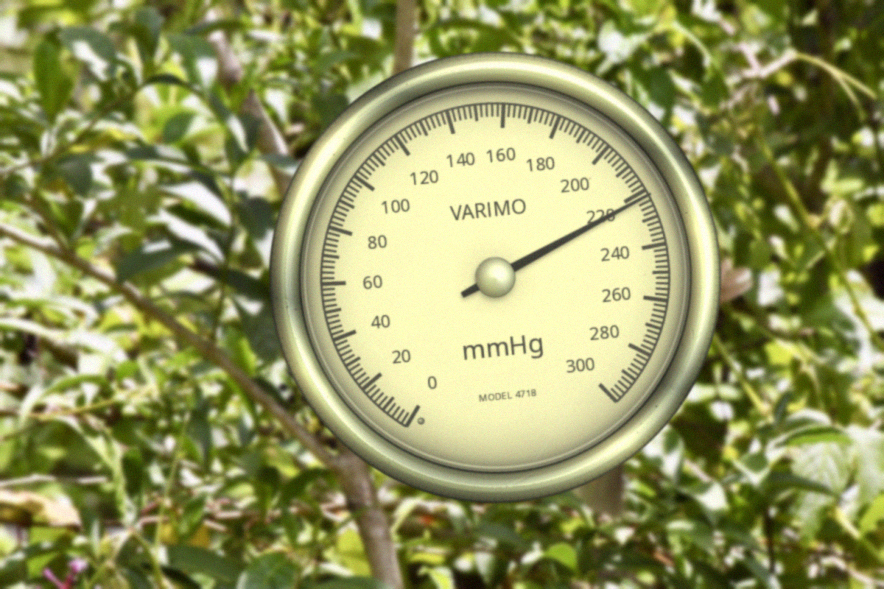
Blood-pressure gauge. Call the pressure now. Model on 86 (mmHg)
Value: 222 (mmHg)
